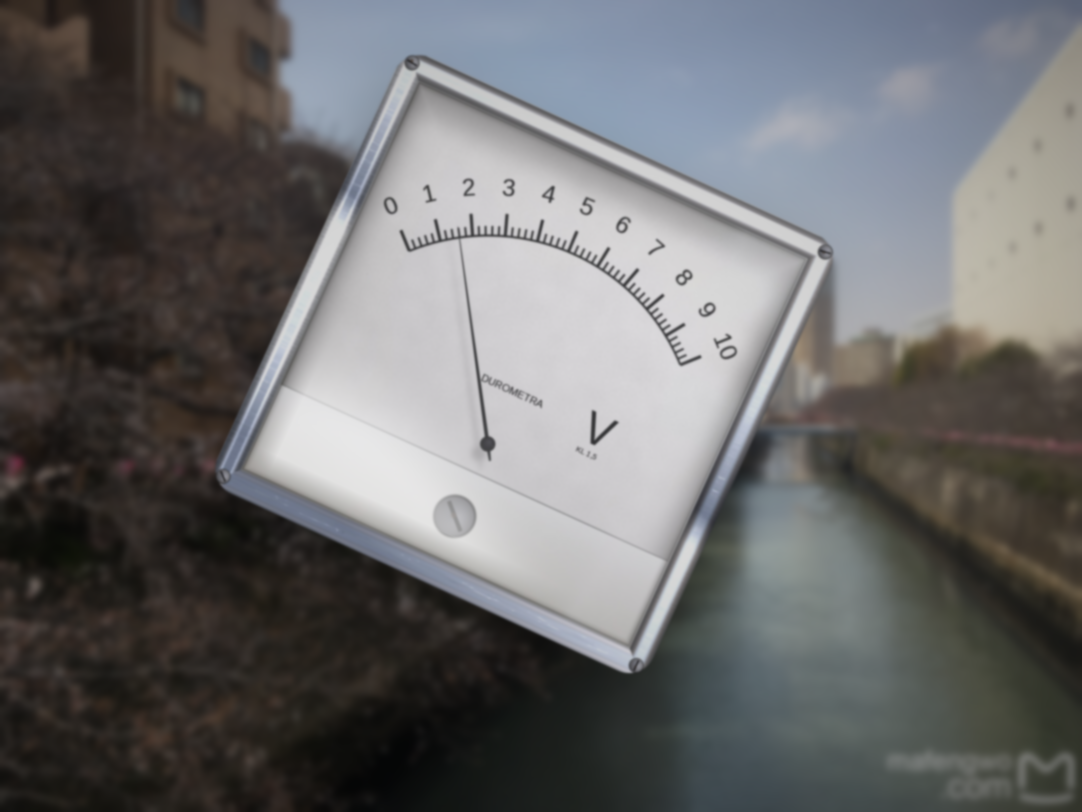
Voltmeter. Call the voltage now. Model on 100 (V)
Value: 1.6 (V)
